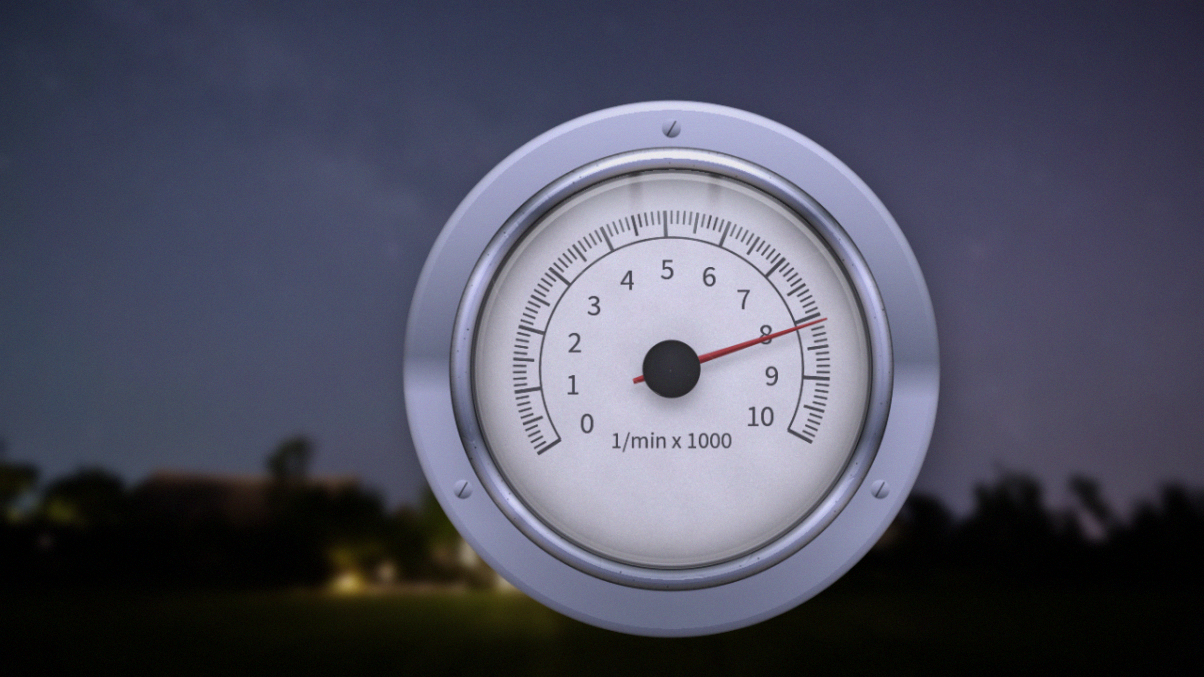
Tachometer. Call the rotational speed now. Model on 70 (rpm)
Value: 8100 (rpm)
